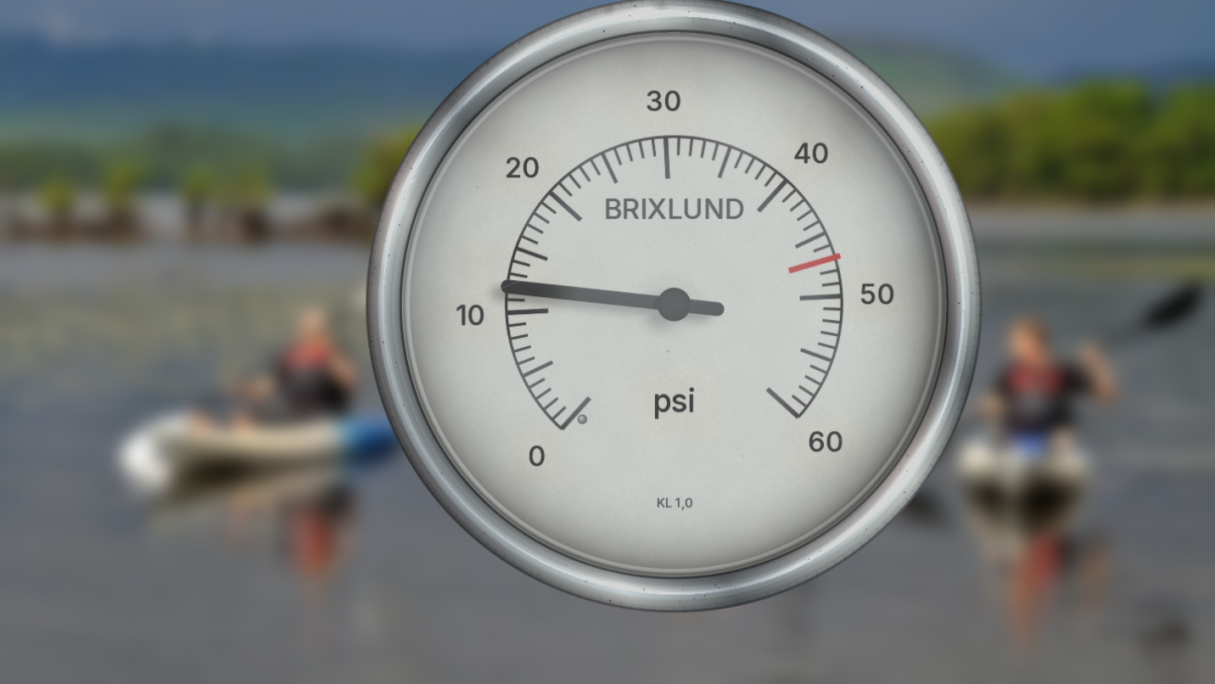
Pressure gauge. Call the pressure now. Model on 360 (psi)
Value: 12 (psi)
